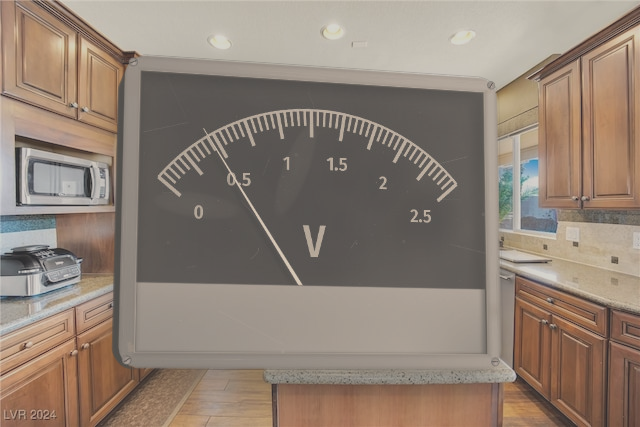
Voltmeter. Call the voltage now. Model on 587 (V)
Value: 0.45 (V)
